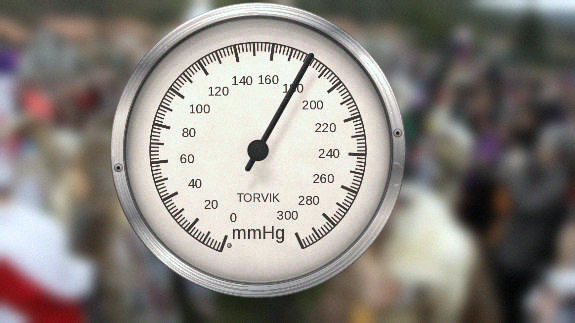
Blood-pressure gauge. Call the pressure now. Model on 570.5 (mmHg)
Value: 180 (mmHg)
